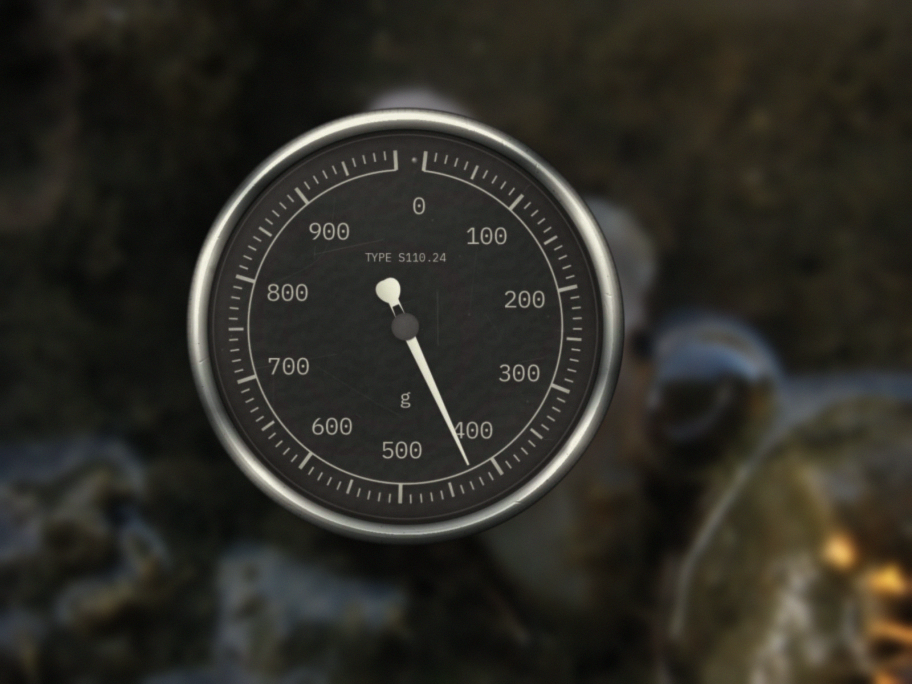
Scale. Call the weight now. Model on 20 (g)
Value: 425 (g)
